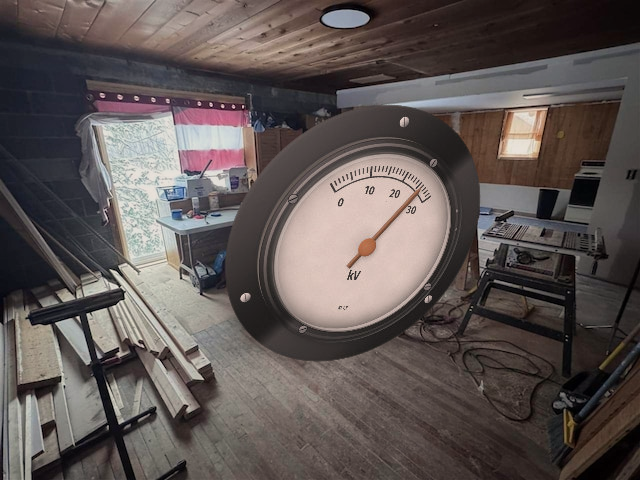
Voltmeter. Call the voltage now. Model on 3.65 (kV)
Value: 25 (kV)
